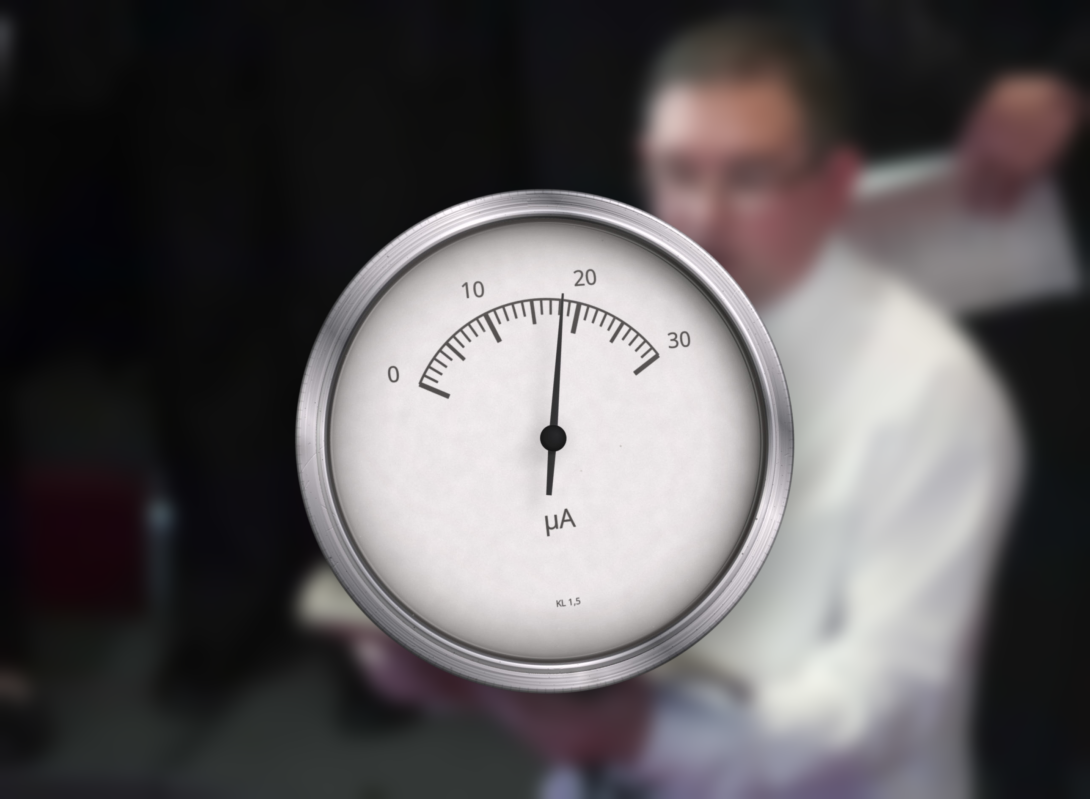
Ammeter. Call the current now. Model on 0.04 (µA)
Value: 18 (µA)
